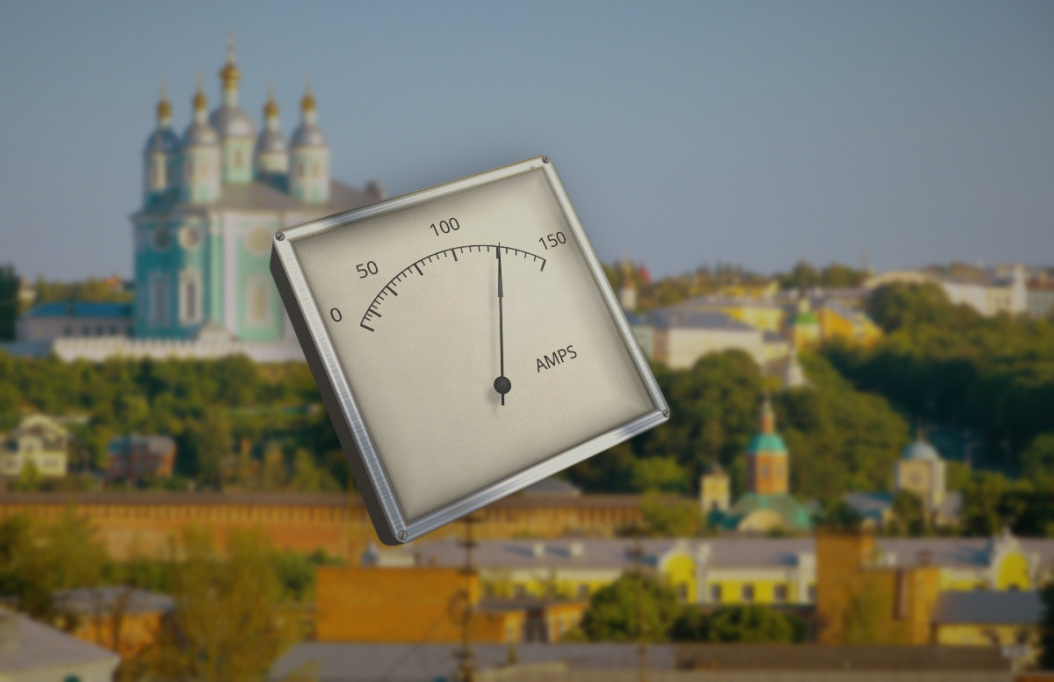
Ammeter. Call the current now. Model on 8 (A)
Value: 125 (A)
